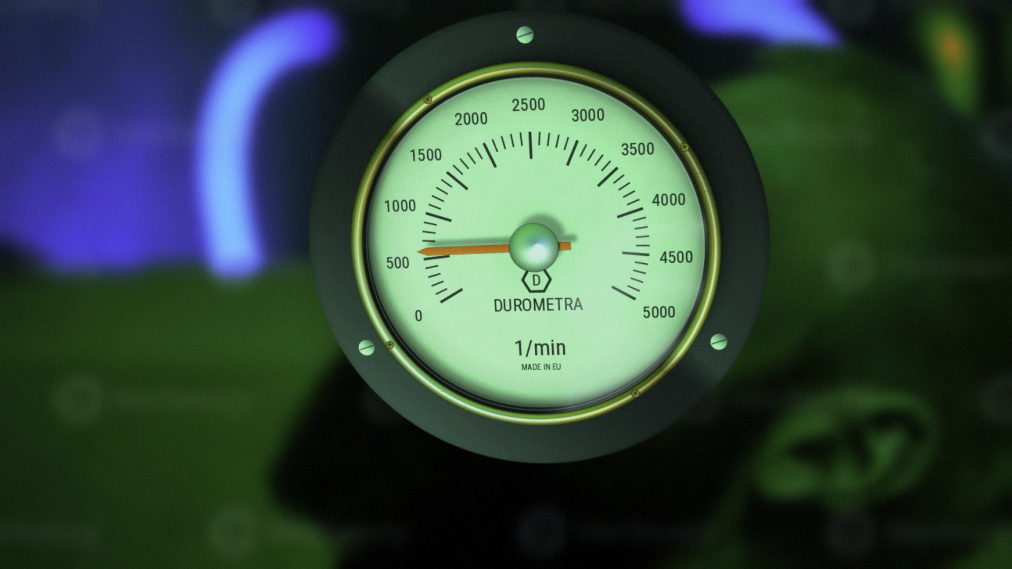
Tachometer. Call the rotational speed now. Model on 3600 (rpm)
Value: 600 (rpm)
